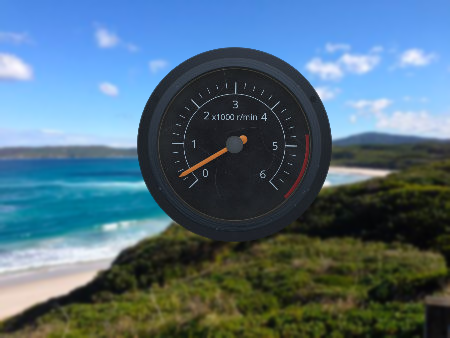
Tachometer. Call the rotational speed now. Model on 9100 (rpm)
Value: 300 (rpm)
